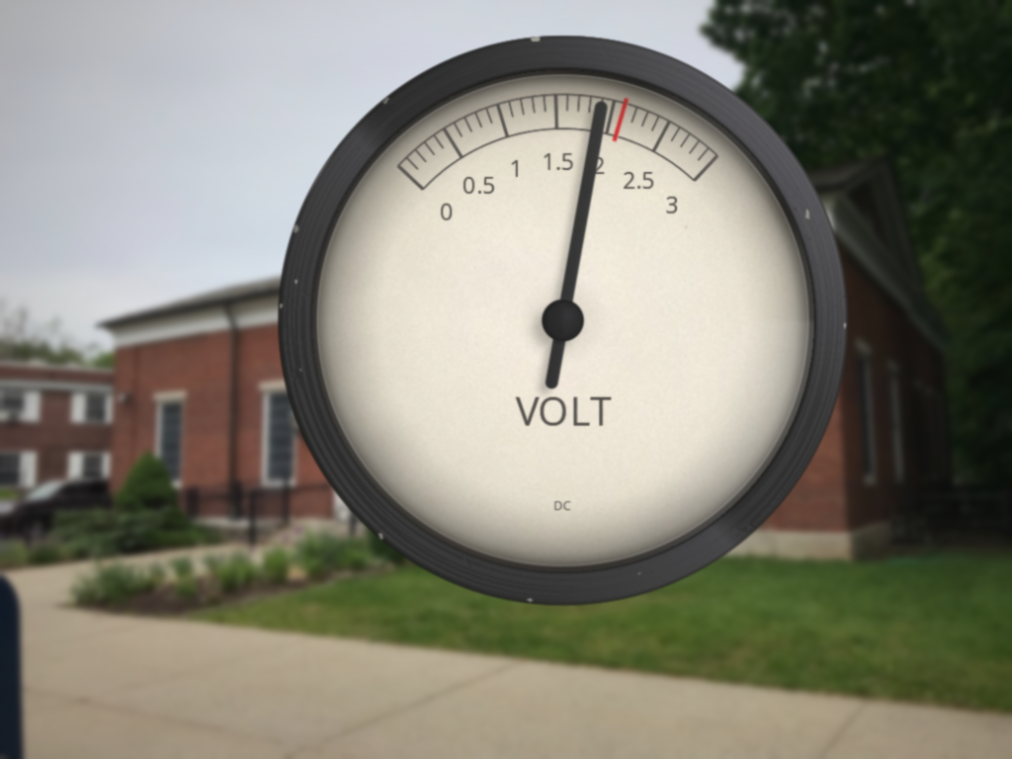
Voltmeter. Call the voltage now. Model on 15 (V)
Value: 1.9 (V)
